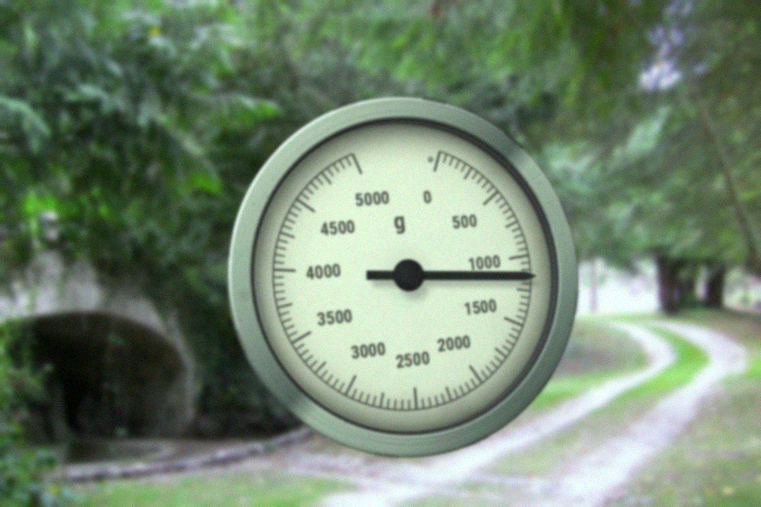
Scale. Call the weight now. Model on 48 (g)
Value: 1150 (g)
